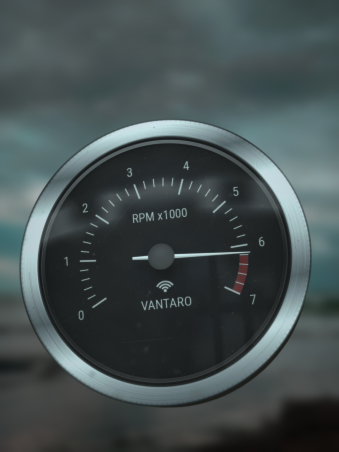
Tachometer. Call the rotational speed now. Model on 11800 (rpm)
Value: 6200 (rpm)
